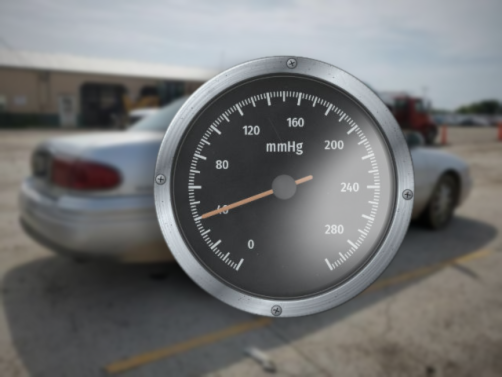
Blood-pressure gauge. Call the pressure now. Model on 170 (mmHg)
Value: 40 (mmHg)
